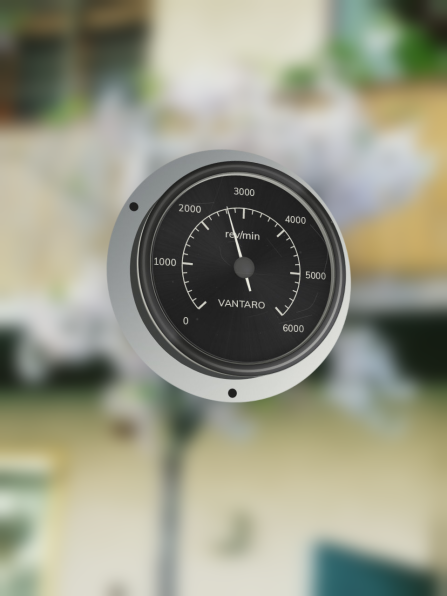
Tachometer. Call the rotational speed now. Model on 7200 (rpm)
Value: 2600 (rpm)
